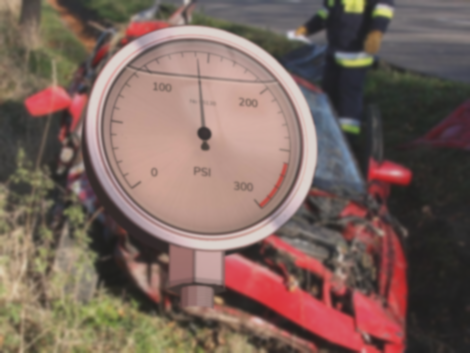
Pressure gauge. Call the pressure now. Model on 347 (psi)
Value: 140 (psi)
